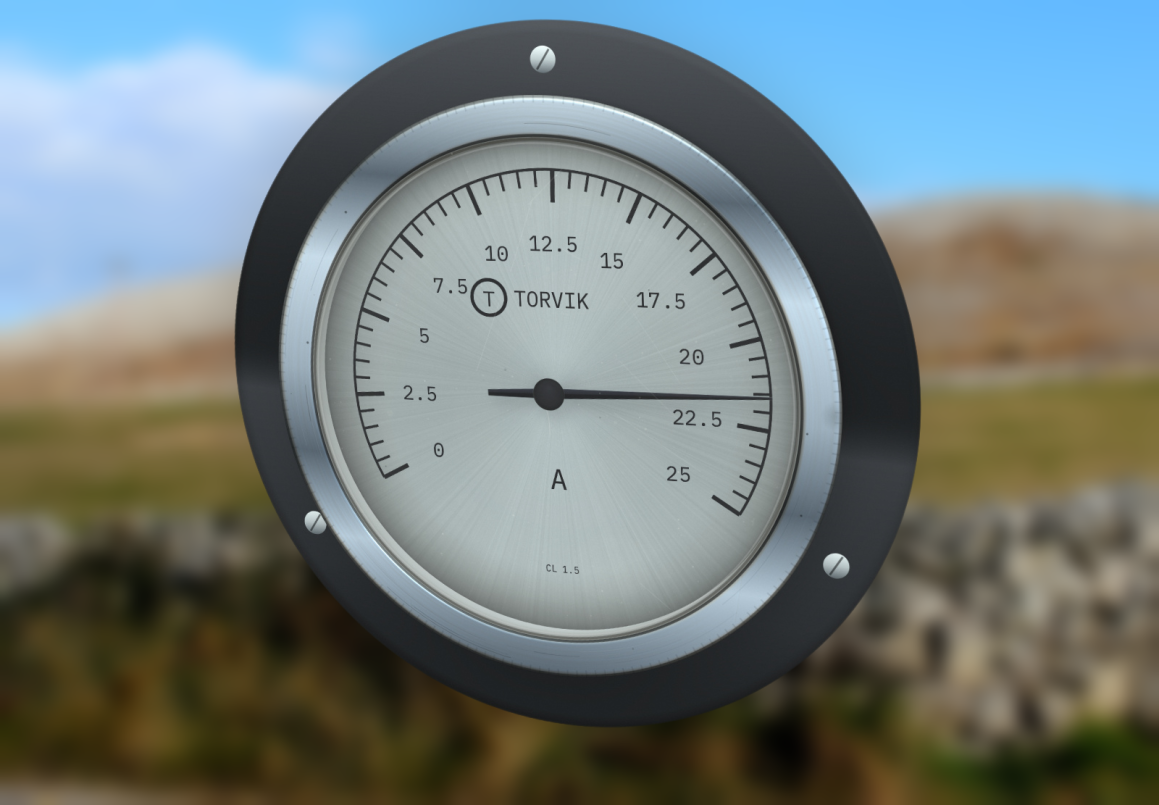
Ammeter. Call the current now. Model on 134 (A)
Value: 21.5 (A)
